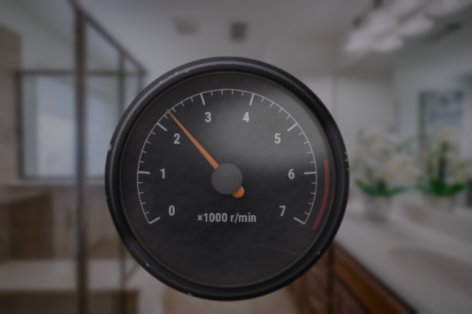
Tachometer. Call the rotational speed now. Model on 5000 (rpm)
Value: 2300 (rpm)
